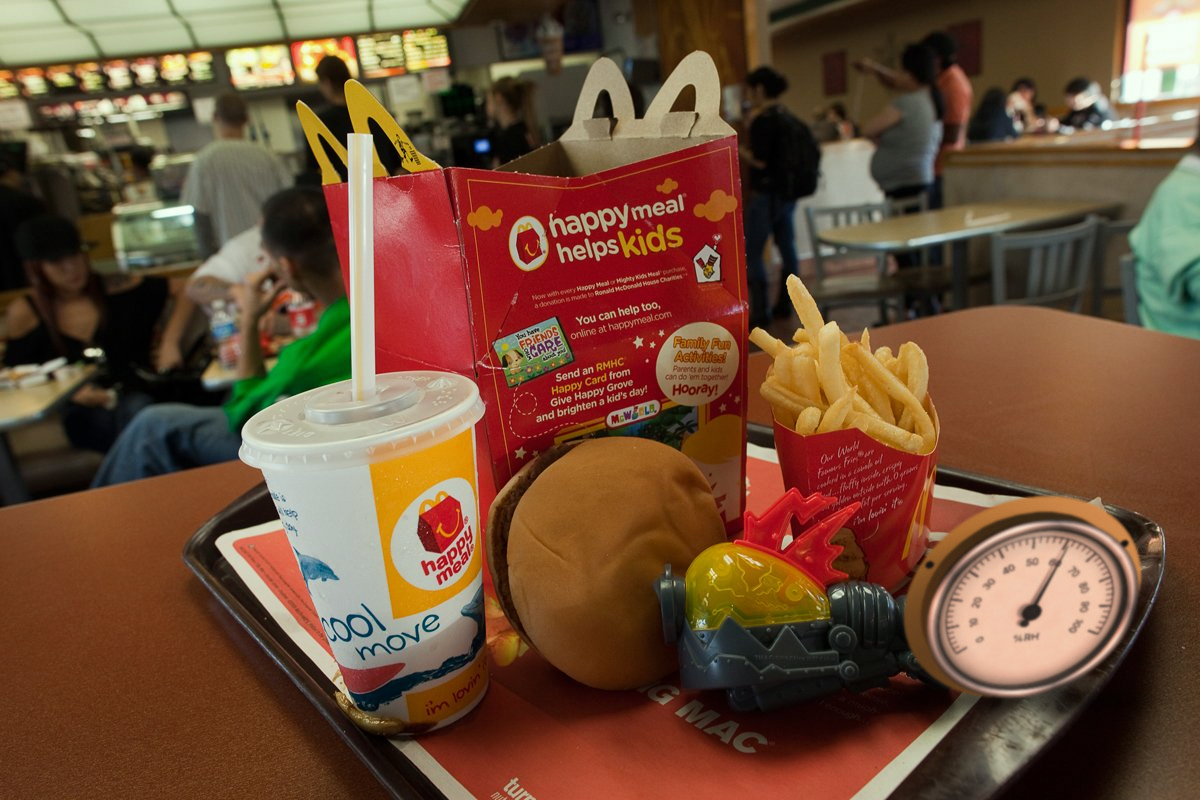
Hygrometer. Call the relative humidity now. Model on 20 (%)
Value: 60 (%)
